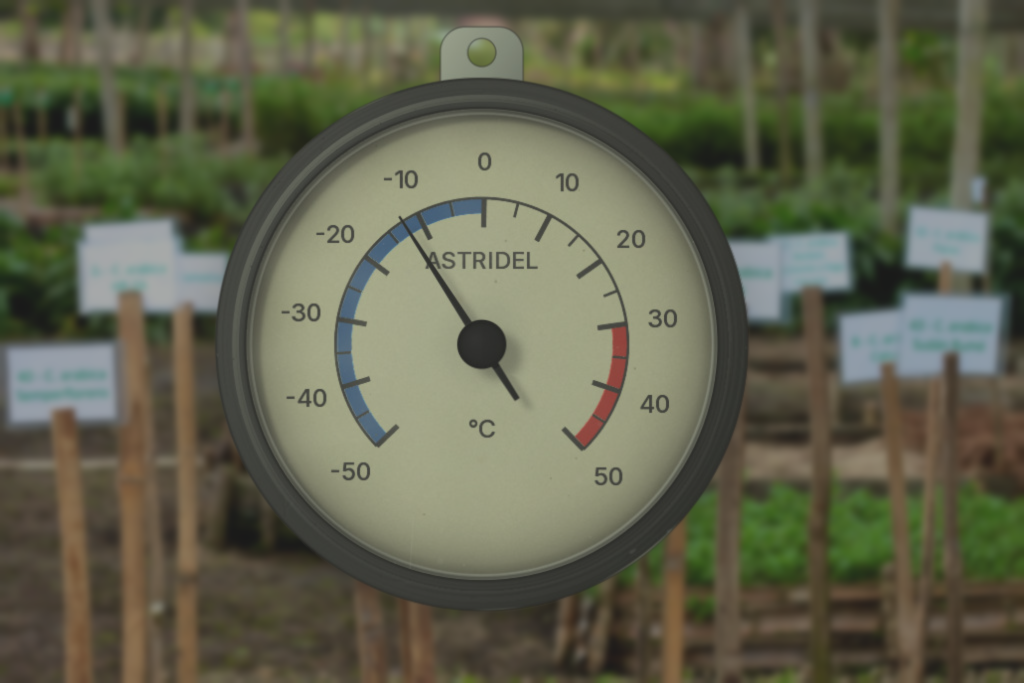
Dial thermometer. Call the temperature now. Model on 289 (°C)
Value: -12.5 (°C)
